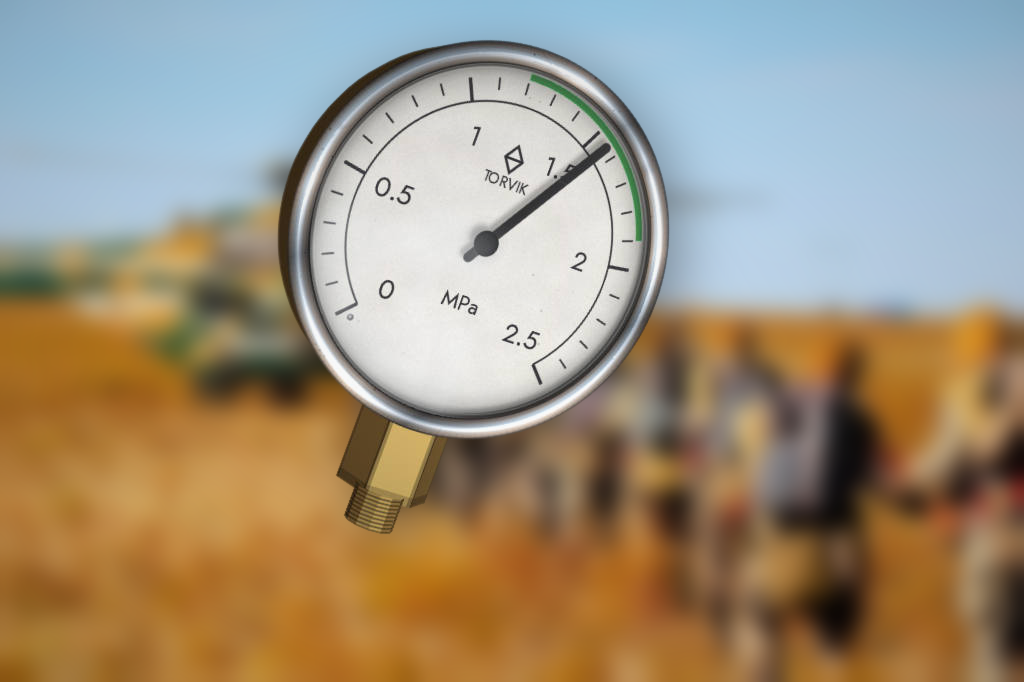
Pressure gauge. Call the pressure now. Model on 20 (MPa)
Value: 1.55 (MPa)
